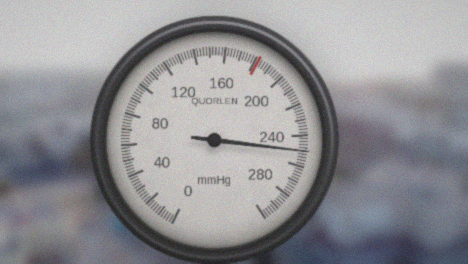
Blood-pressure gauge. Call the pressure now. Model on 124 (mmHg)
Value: 250 (mmHg)
